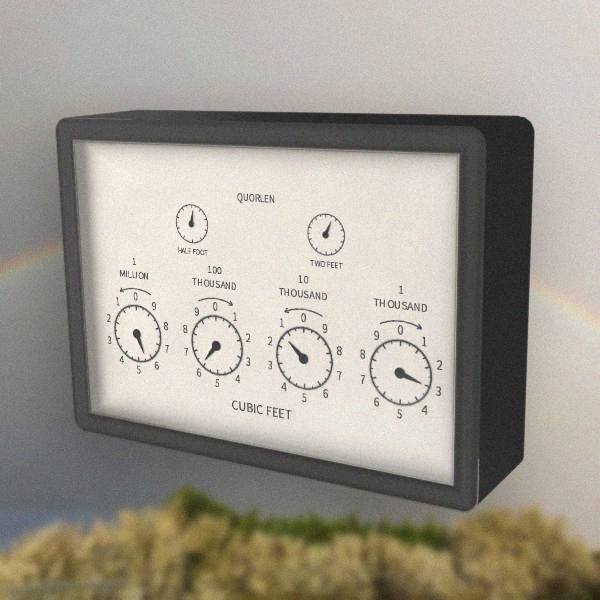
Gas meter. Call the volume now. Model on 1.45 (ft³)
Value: 561300 (ft³)
